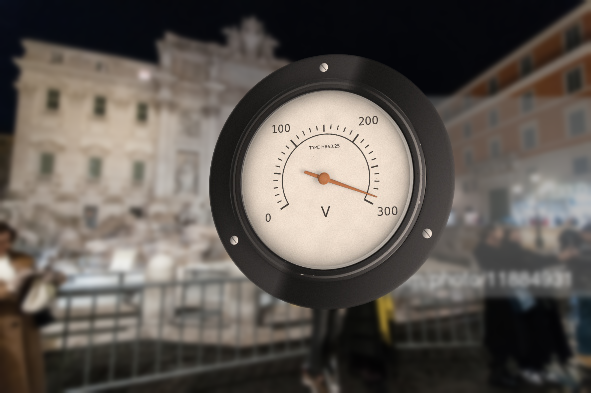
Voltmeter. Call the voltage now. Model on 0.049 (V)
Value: 290 (V)
